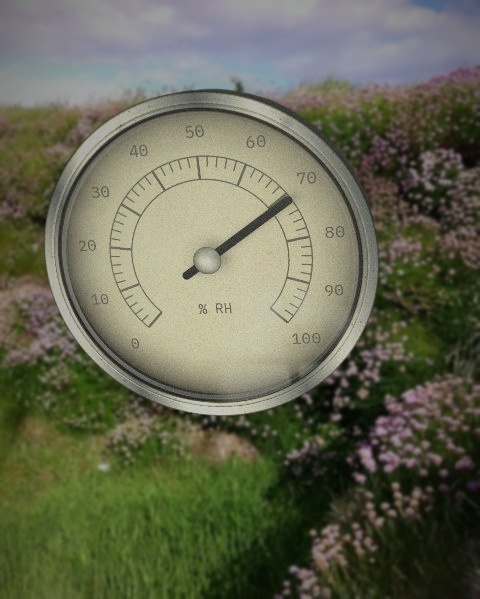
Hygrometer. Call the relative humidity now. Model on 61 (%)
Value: 71 (%)
